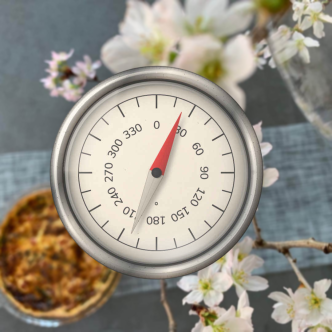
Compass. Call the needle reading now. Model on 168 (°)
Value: 22.5 (°)
